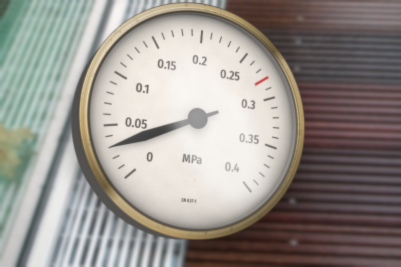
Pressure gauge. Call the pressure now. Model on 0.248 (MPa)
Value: 0.03 (MPa)
